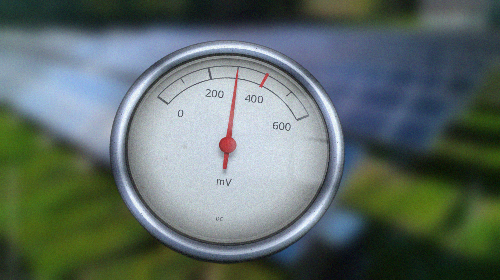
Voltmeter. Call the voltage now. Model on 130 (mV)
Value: 300 (mV)
